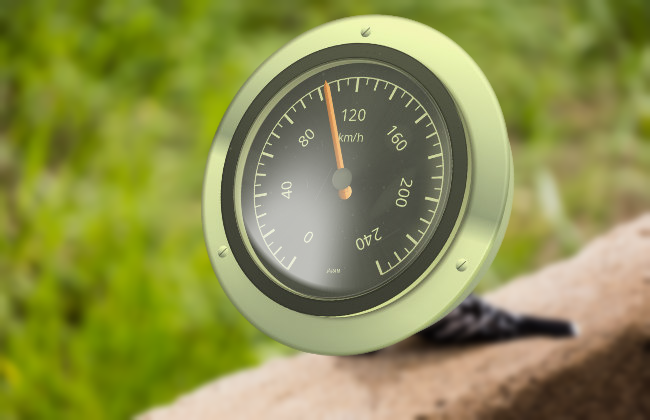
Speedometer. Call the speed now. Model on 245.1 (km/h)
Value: 105 (km/h)
